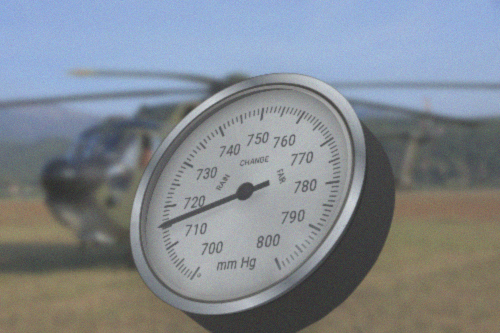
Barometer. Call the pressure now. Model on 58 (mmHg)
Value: 715 (mmHg)
